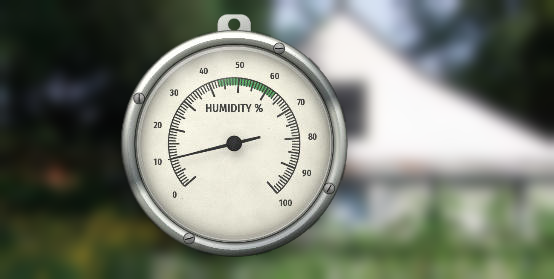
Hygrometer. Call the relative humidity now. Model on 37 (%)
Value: 10 (%)
